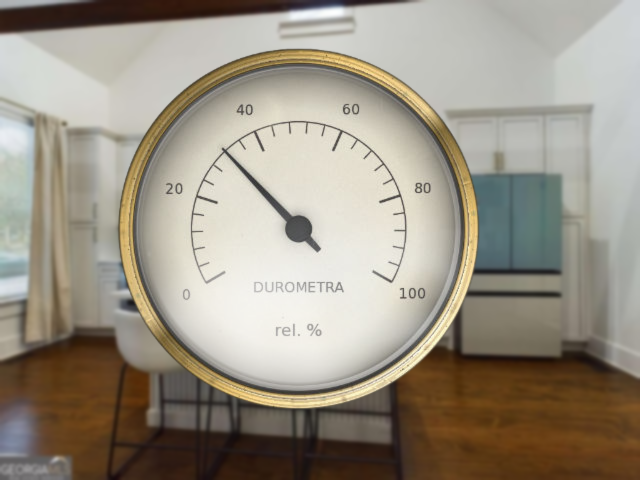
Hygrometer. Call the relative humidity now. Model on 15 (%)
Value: 32 (%)
